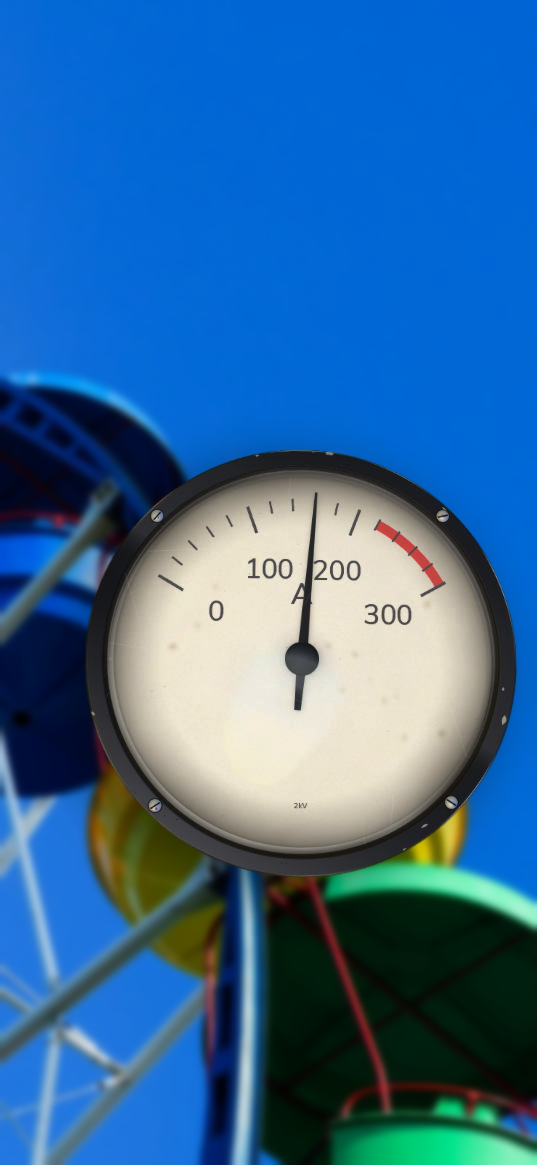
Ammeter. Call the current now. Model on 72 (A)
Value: 160 (A)
